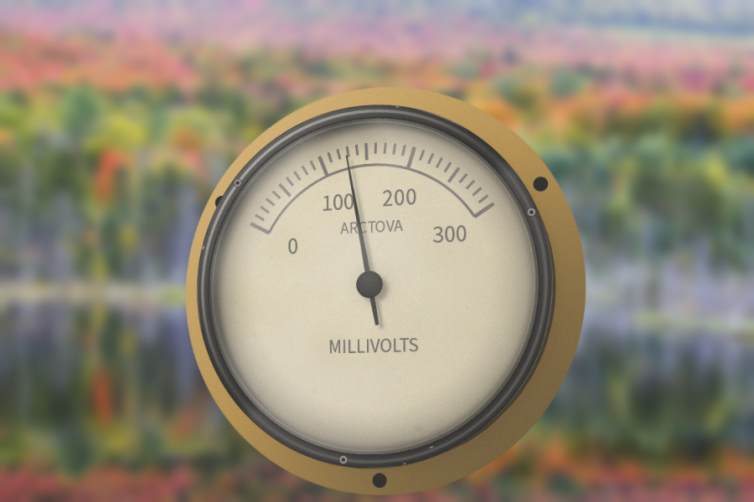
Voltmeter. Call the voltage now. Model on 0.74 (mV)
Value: 130 (mV)
